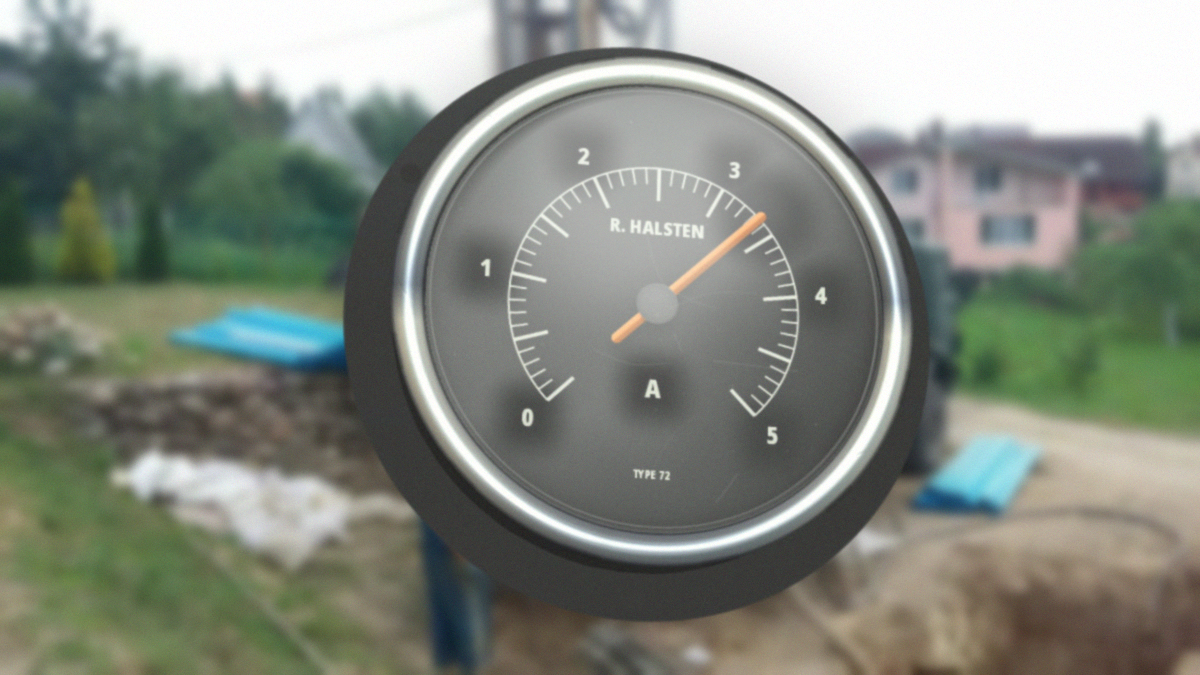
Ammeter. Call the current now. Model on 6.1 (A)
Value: 3.35 (A)
